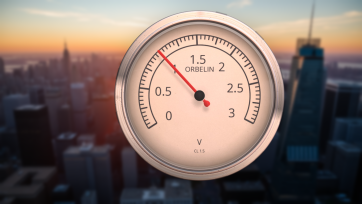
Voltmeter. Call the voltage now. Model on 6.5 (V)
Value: 1 (V)
